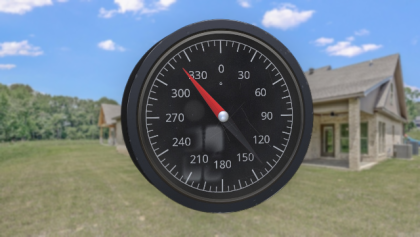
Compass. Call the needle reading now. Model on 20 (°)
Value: 320 (°)
